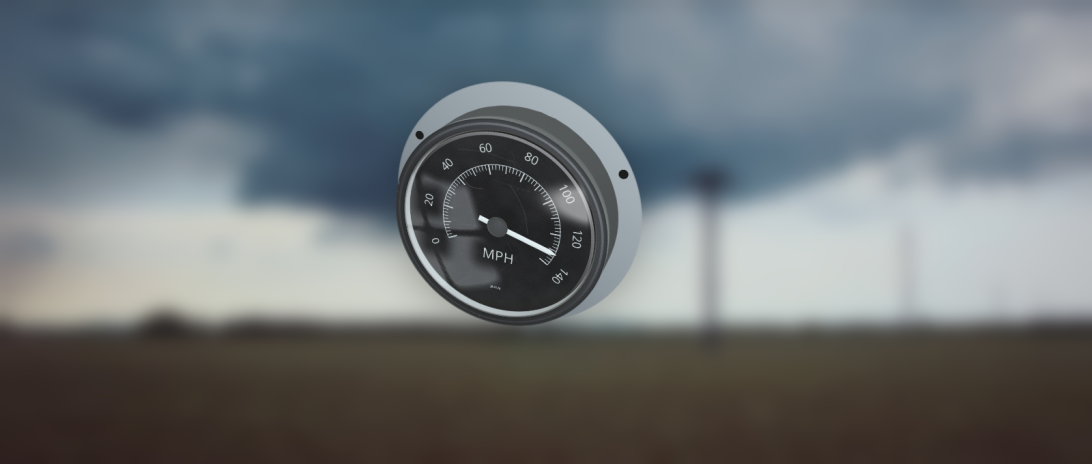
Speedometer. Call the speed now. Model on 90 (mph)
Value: 130 (mph)
